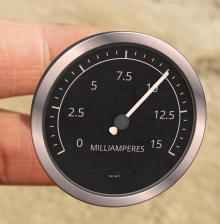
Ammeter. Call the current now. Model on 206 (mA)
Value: 10 (mA)
